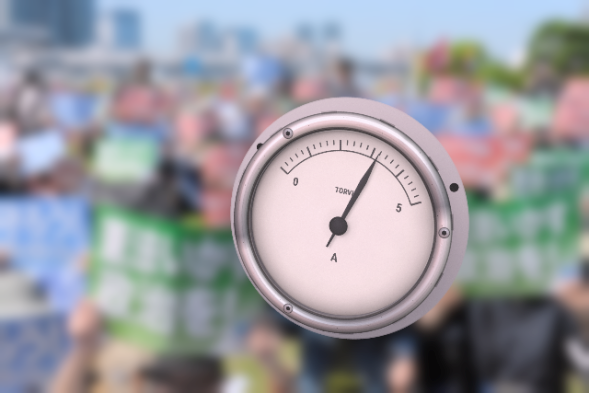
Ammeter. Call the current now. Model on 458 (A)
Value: 3.2 (A)
